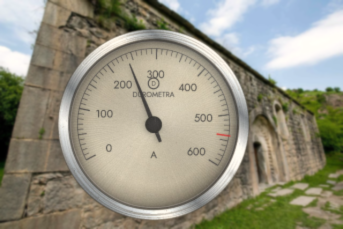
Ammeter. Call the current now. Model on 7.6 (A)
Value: 240 (A)
